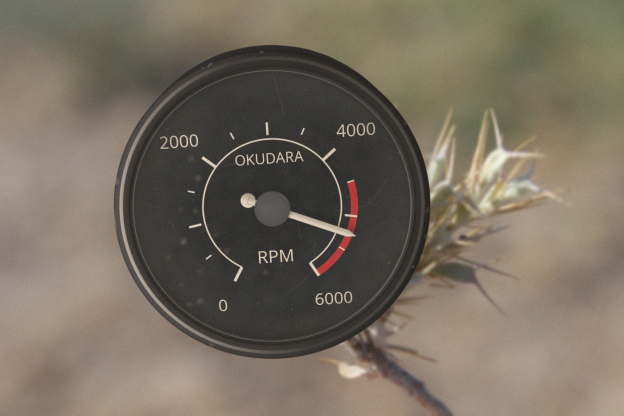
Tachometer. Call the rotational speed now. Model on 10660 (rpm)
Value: 5250 (rpm)
